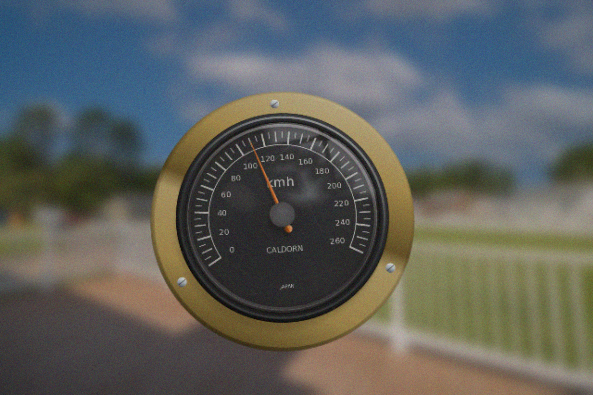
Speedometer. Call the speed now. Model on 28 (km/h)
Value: 110 (km/h)
